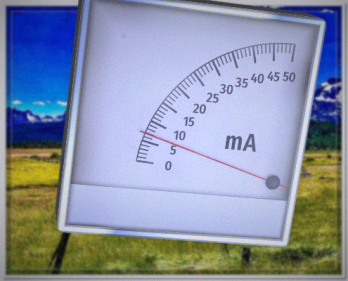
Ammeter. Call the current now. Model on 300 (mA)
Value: 7 (mA)
